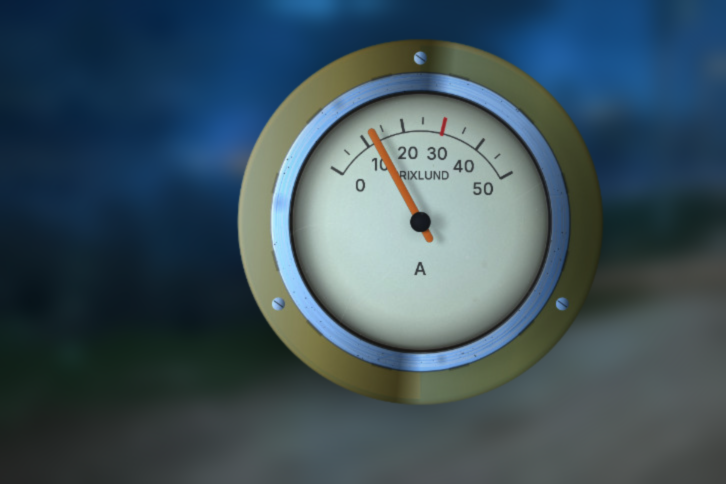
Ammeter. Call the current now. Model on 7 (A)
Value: 12.5 (A)
